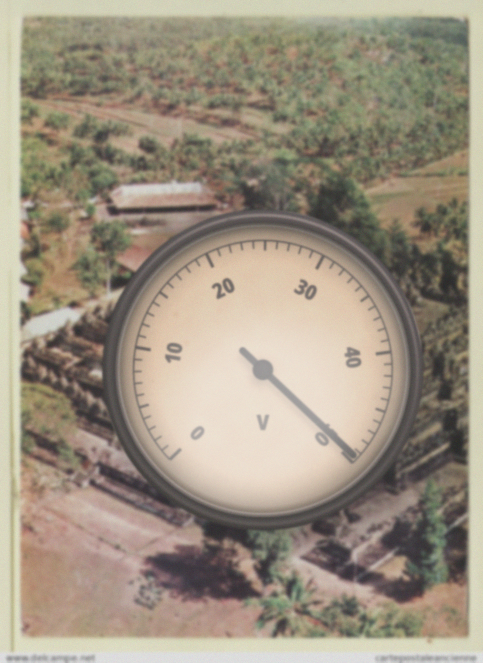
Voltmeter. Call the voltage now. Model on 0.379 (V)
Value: 49.5 (V)
